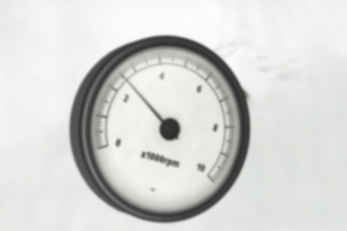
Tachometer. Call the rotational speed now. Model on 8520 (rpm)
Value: 2500 (rpm)
